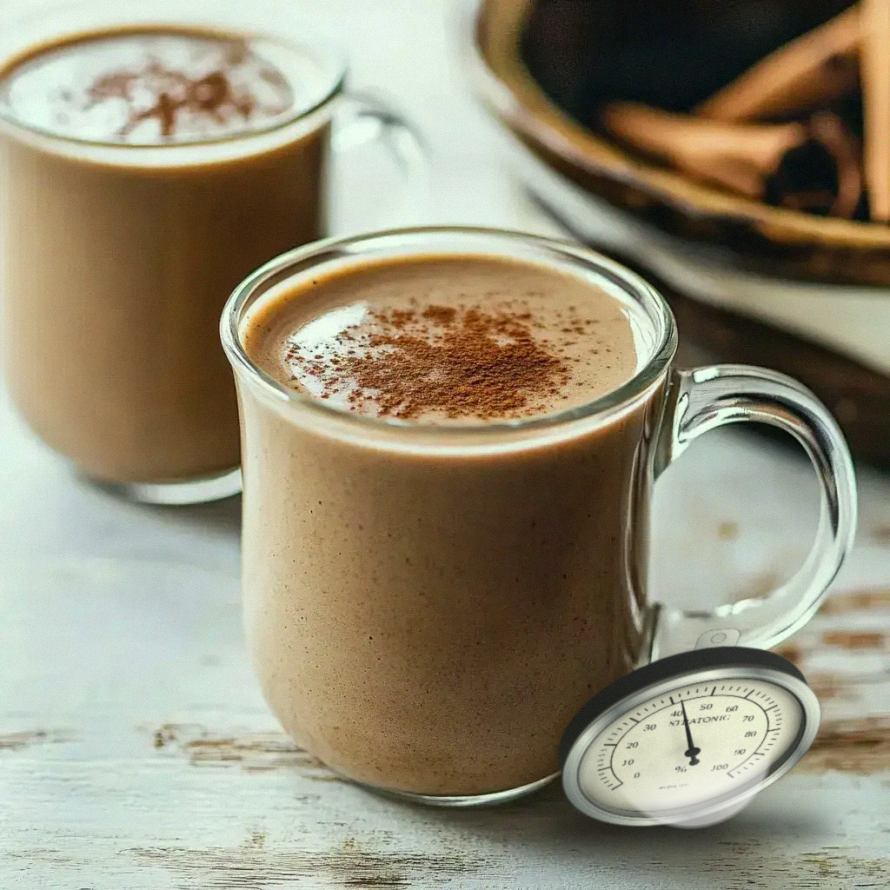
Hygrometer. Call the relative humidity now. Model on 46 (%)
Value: 42 (%)
